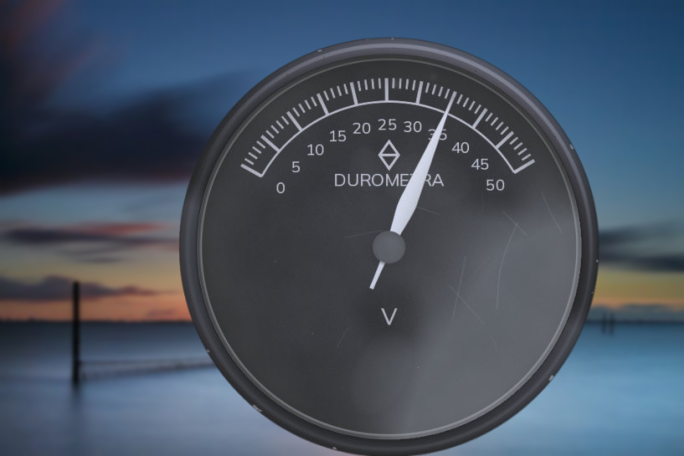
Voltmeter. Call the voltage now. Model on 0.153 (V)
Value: 35 (V)
